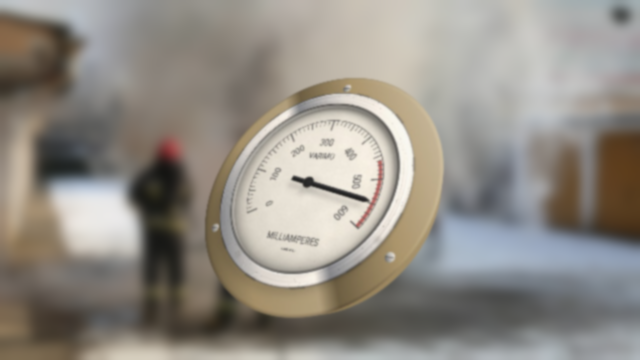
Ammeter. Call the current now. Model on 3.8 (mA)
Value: 550 (mA)
